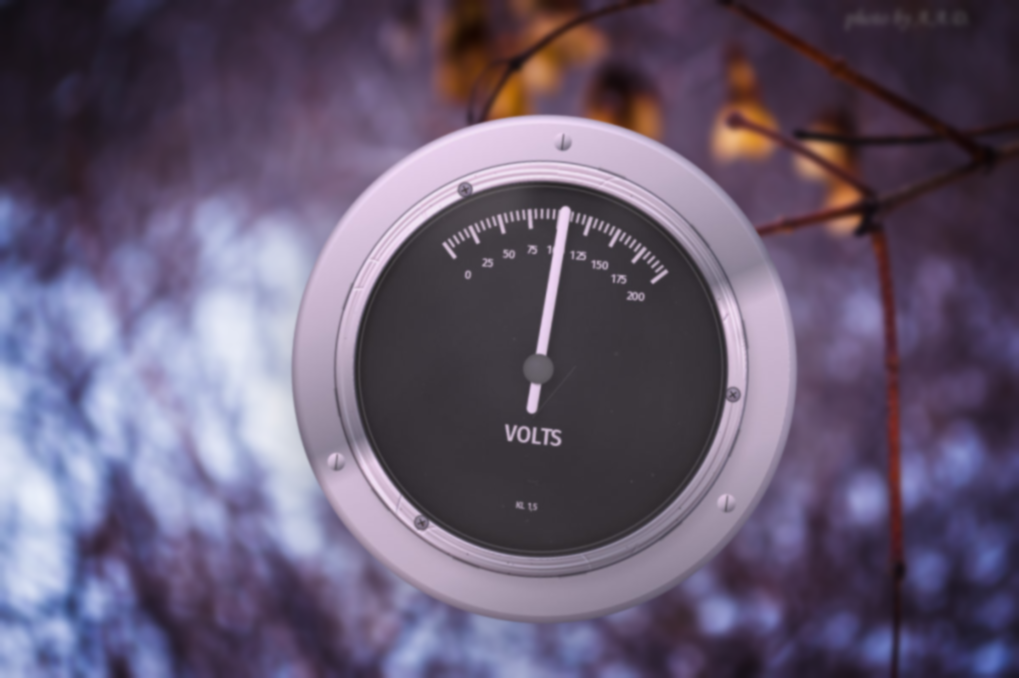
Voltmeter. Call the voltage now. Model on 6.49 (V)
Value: 105 (V)
